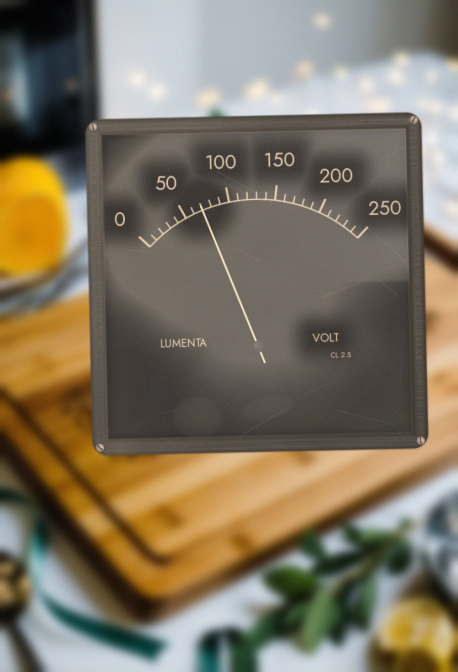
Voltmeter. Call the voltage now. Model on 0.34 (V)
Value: 70 (V)
